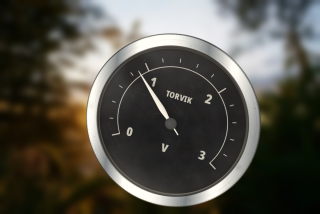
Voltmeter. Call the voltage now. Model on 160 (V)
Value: 0.9 (V)
